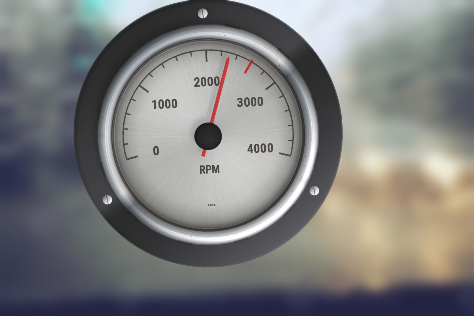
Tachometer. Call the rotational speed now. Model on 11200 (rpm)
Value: 2300 (rpm)
